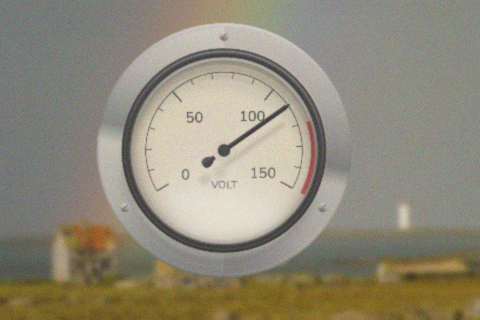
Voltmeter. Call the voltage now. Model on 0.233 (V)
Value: 110 (V)
